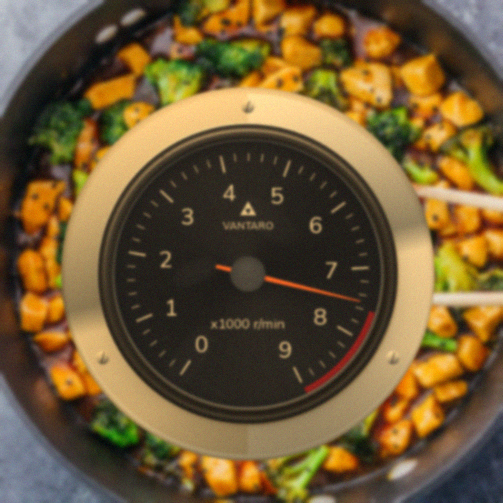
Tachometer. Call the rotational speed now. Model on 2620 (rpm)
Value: 7500 (rpm)
